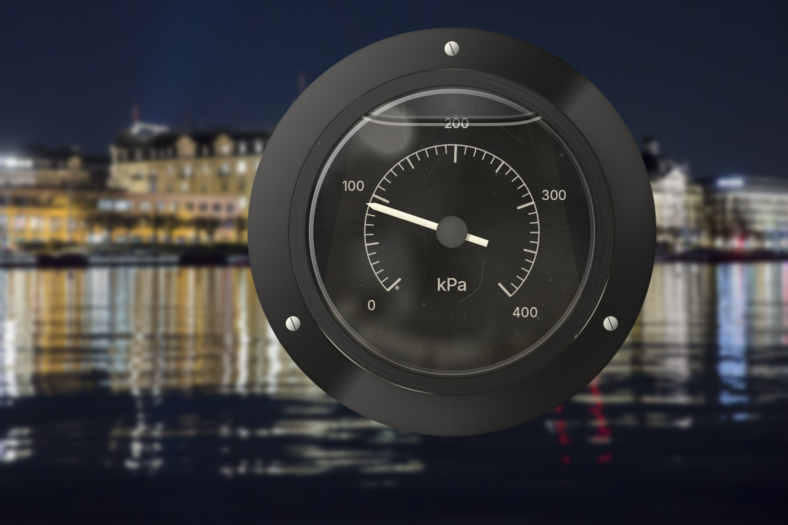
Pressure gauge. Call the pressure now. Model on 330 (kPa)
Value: 90 (kPa)
